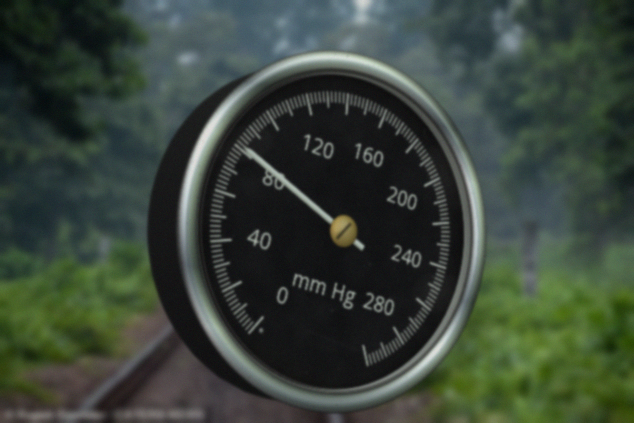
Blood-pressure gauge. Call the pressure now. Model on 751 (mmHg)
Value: 80 (mmHg)
